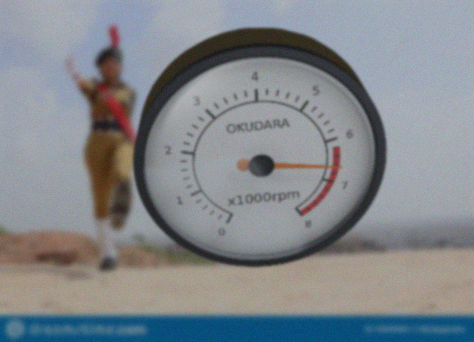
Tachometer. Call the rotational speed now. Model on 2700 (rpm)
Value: 6600 (rpm)
